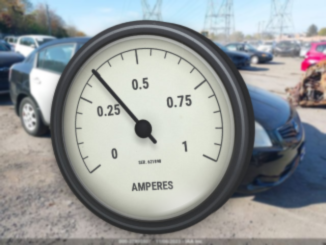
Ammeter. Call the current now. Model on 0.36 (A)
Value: 0.35 (A)
